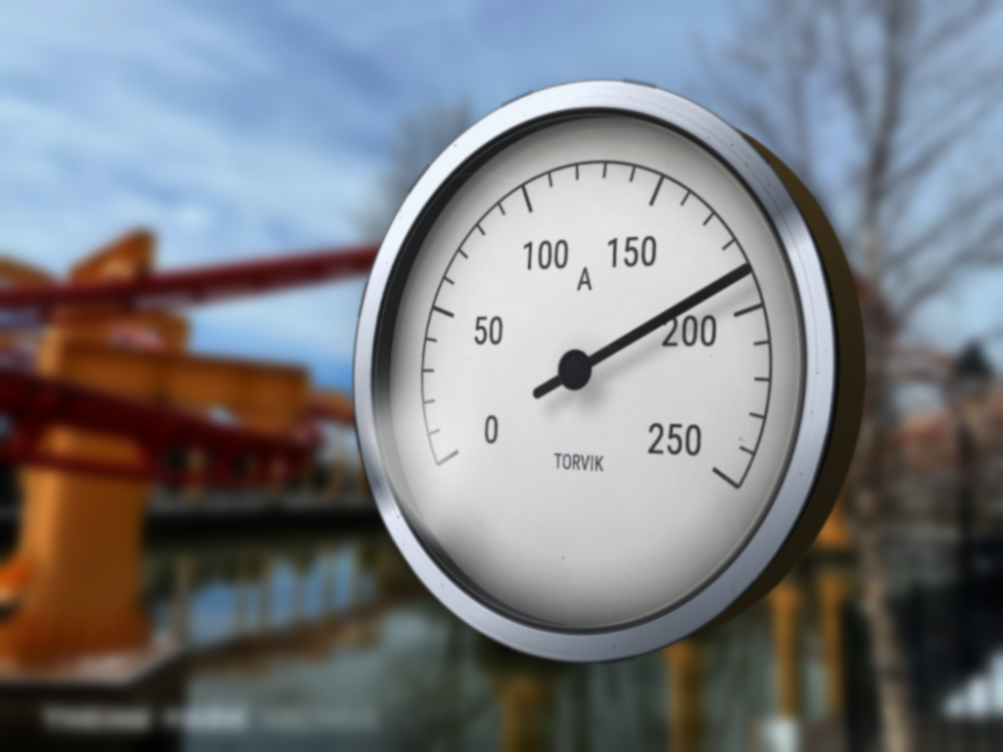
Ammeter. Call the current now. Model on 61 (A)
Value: 190 (A)
